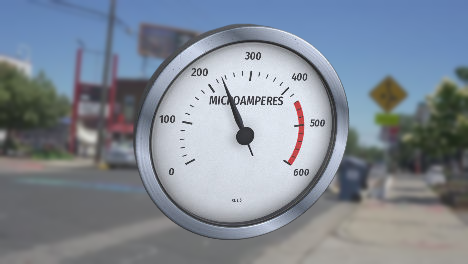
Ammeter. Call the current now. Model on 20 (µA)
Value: 230 (µA)
